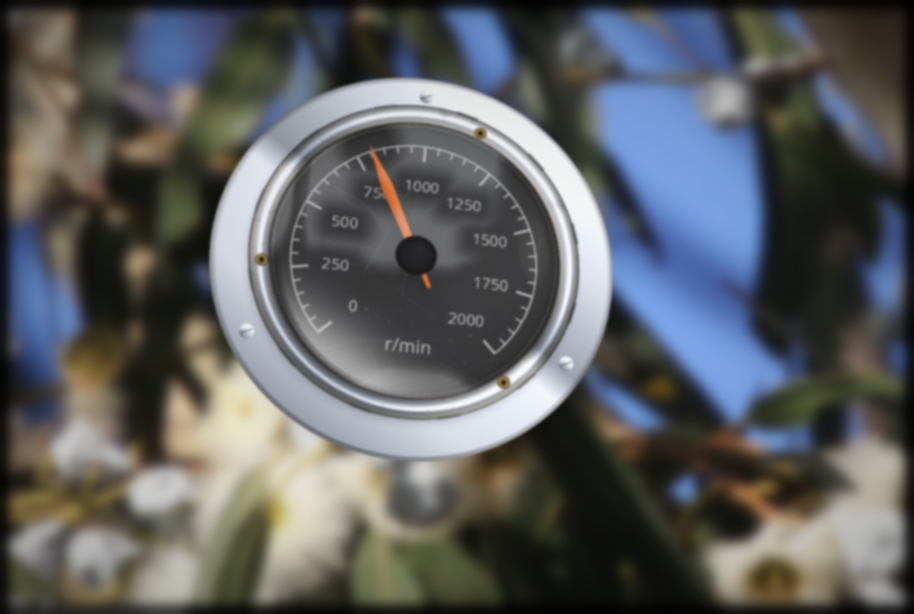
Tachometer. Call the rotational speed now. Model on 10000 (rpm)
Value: 800 (rpm)
